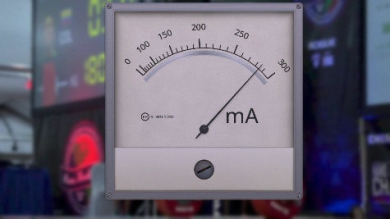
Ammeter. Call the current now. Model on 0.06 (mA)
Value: 285 (mA)
